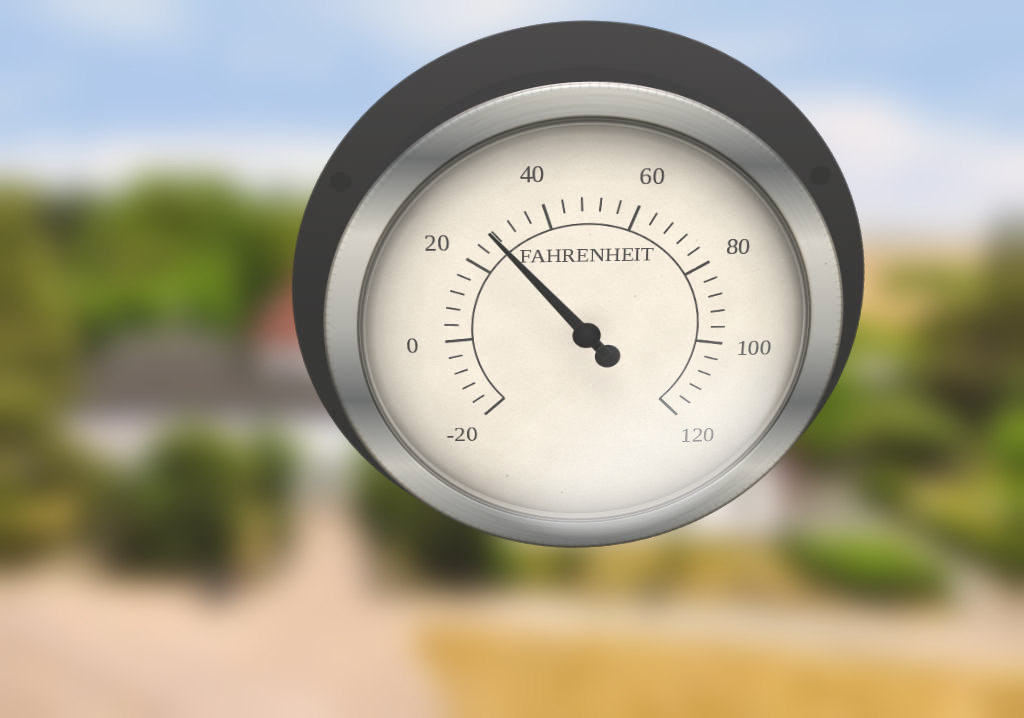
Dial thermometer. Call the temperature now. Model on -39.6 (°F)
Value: 28 (°F)
